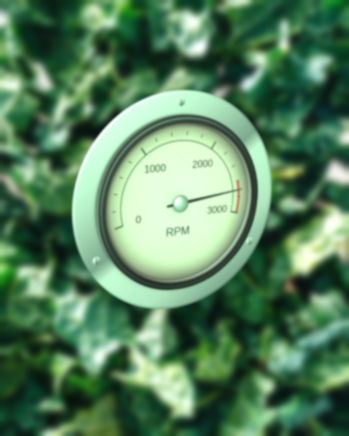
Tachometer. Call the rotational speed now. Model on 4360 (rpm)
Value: 2700 (rpm)
